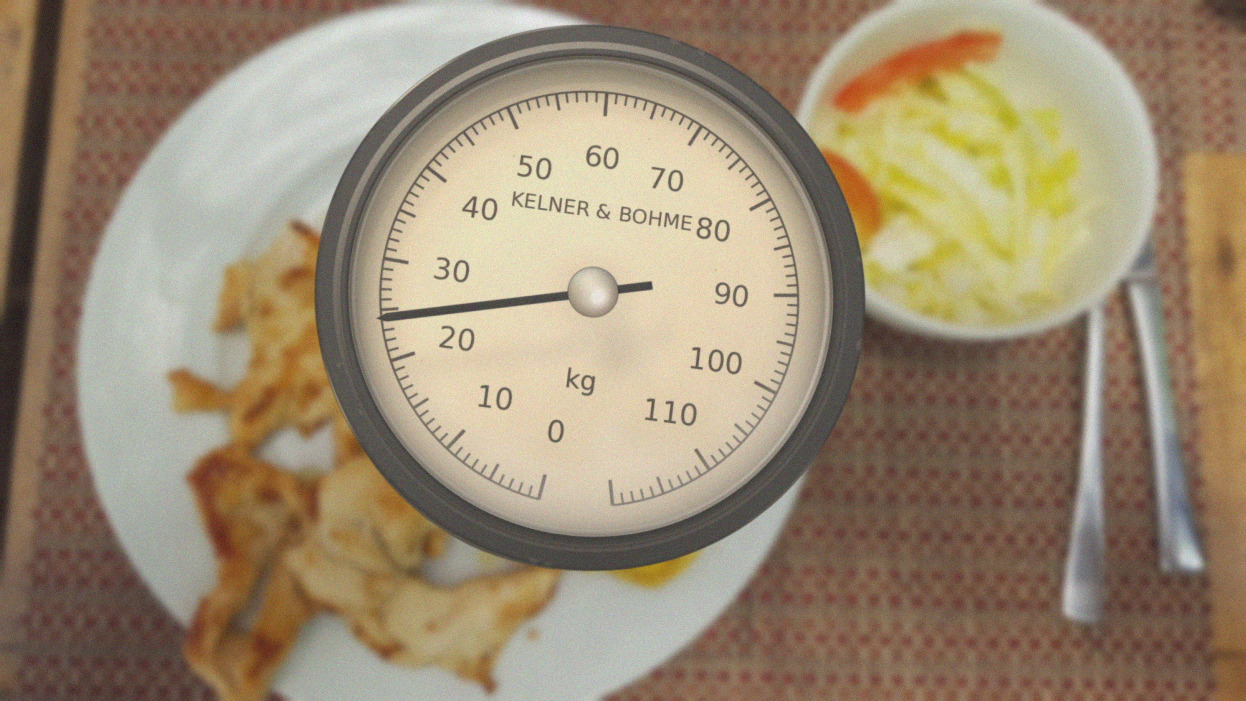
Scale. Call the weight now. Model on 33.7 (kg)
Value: 24 (kg)
